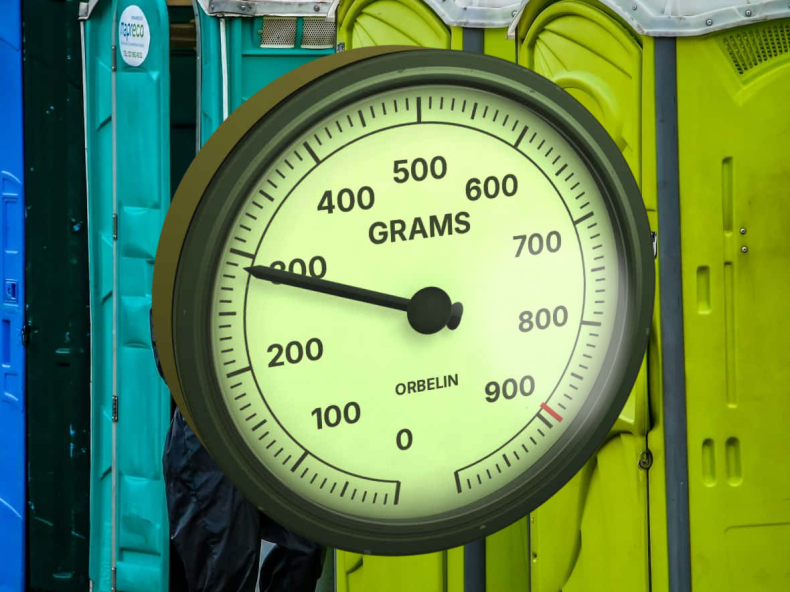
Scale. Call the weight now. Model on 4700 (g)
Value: 290 (g)
